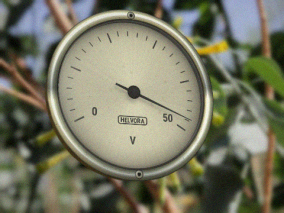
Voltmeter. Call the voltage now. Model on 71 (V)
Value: 48 (V)
